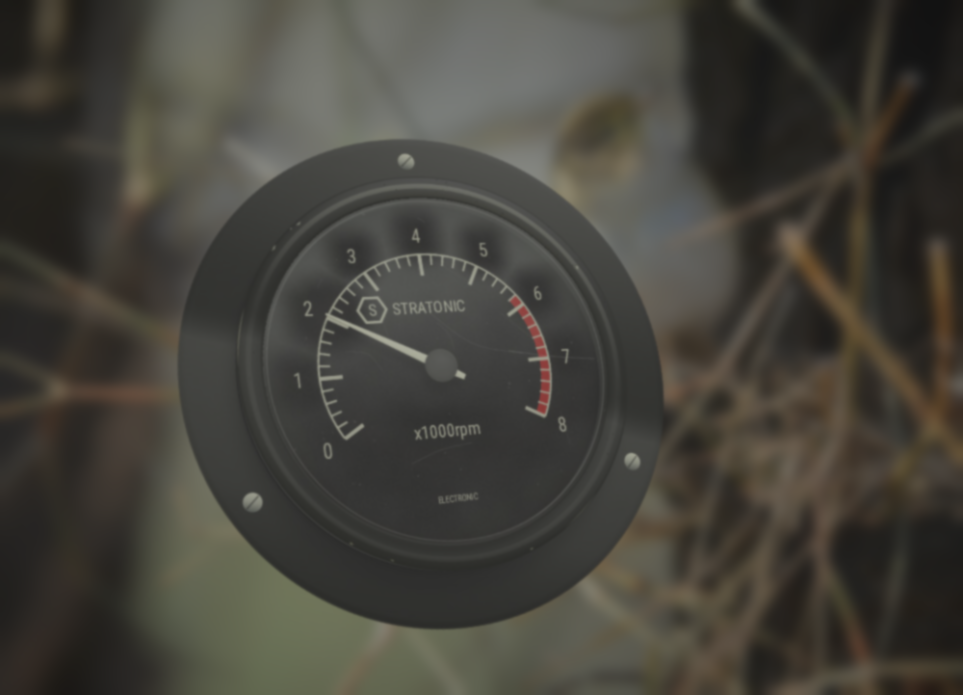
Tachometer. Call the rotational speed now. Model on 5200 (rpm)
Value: 2000 (rpm)
